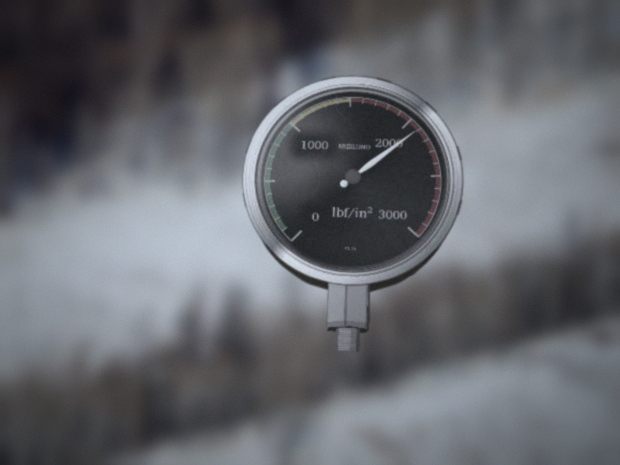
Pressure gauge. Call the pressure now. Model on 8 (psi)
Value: 2100 (psi)
